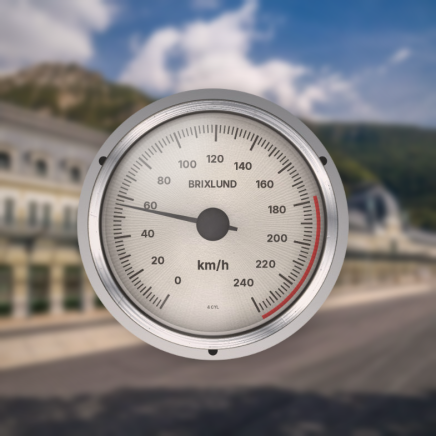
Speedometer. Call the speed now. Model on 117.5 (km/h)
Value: 56 (km/h)
